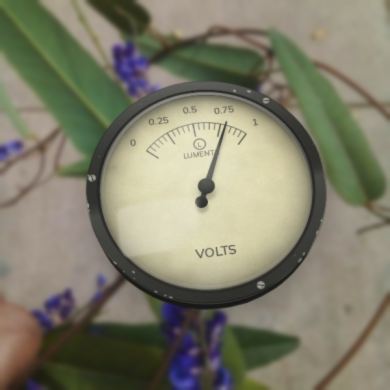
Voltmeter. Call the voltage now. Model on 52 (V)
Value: 0.8 (V)
